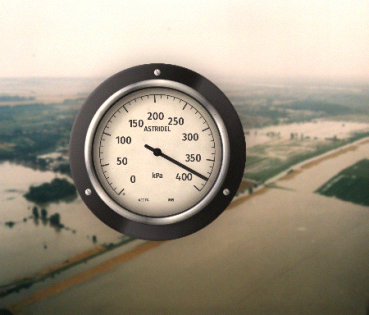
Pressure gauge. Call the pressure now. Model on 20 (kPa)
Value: 380 (kPa)
